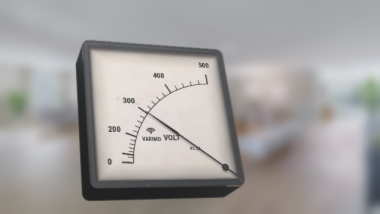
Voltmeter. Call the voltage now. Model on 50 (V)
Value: 300 (V)
